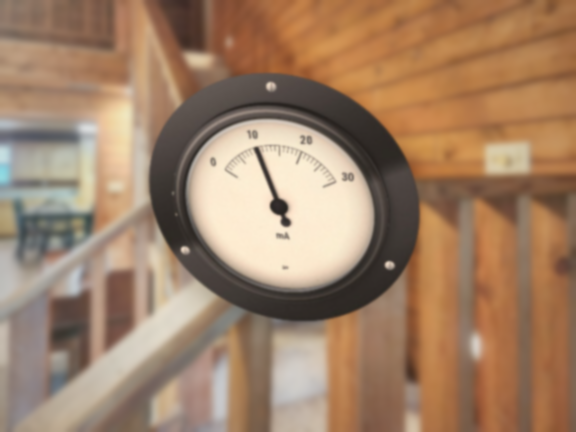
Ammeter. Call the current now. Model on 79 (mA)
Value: 10 (mA)
